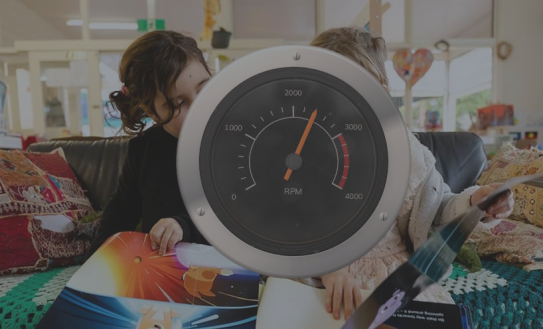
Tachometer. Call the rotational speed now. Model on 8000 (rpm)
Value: 2400 (rpm)
